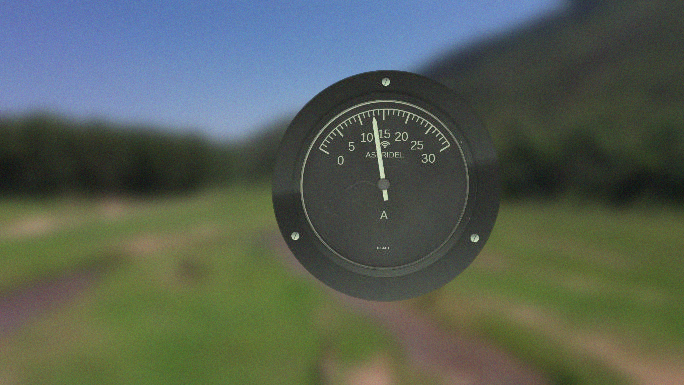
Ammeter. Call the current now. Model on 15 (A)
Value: 13 (A)
